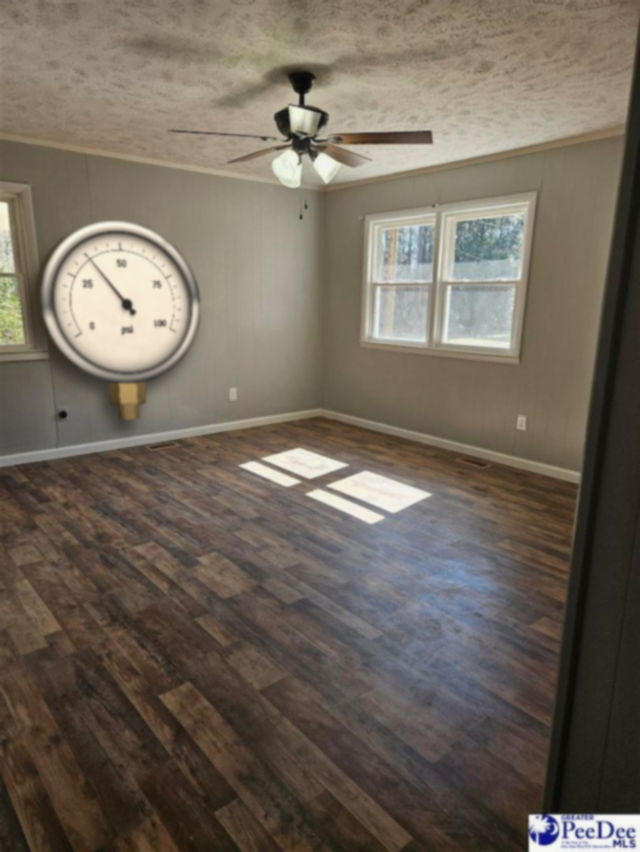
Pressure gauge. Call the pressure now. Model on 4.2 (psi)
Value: 35 (psi)
